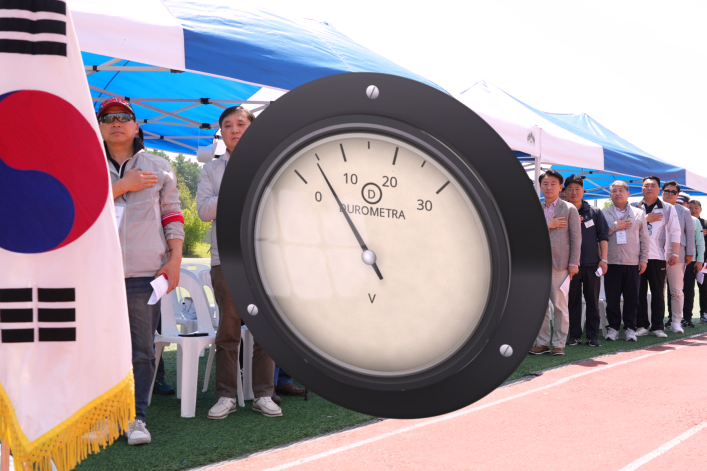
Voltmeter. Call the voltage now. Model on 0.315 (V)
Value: 5 (V)
